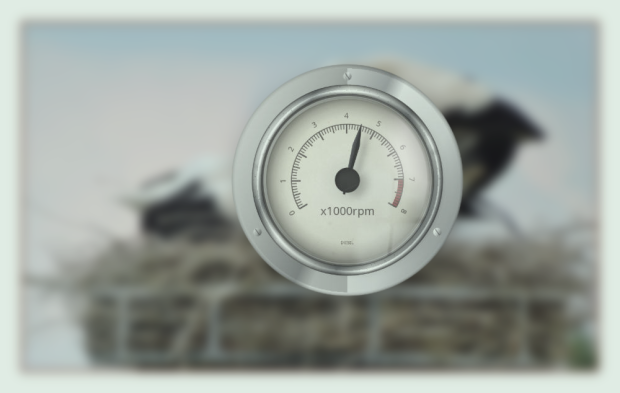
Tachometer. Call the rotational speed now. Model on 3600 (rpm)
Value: 4500 (rpm)
